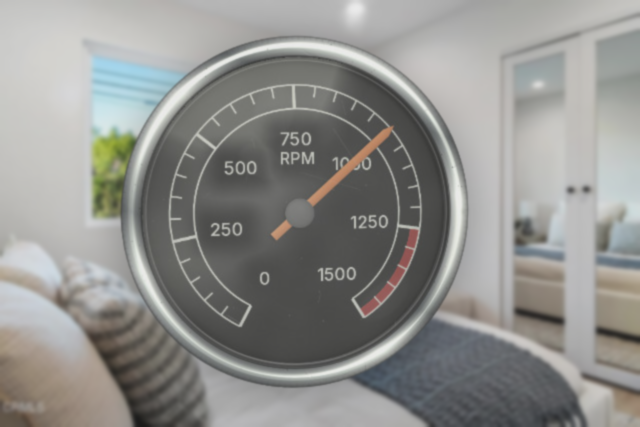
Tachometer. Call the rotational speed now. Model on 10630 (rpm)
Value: 1000 (rpm)
